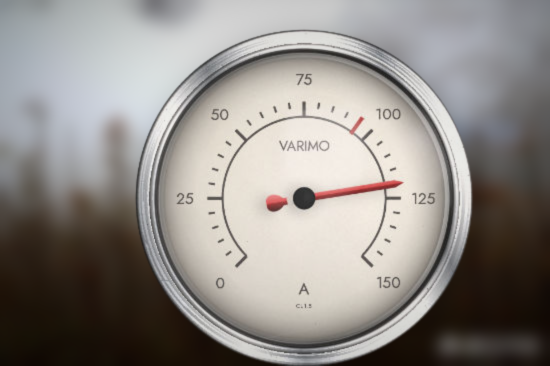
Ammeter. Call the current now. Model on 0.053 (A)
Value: 120 (A)
